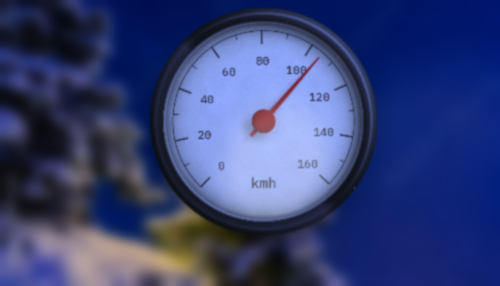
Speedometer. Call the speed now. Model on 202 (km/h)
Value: 105 (km/h)
